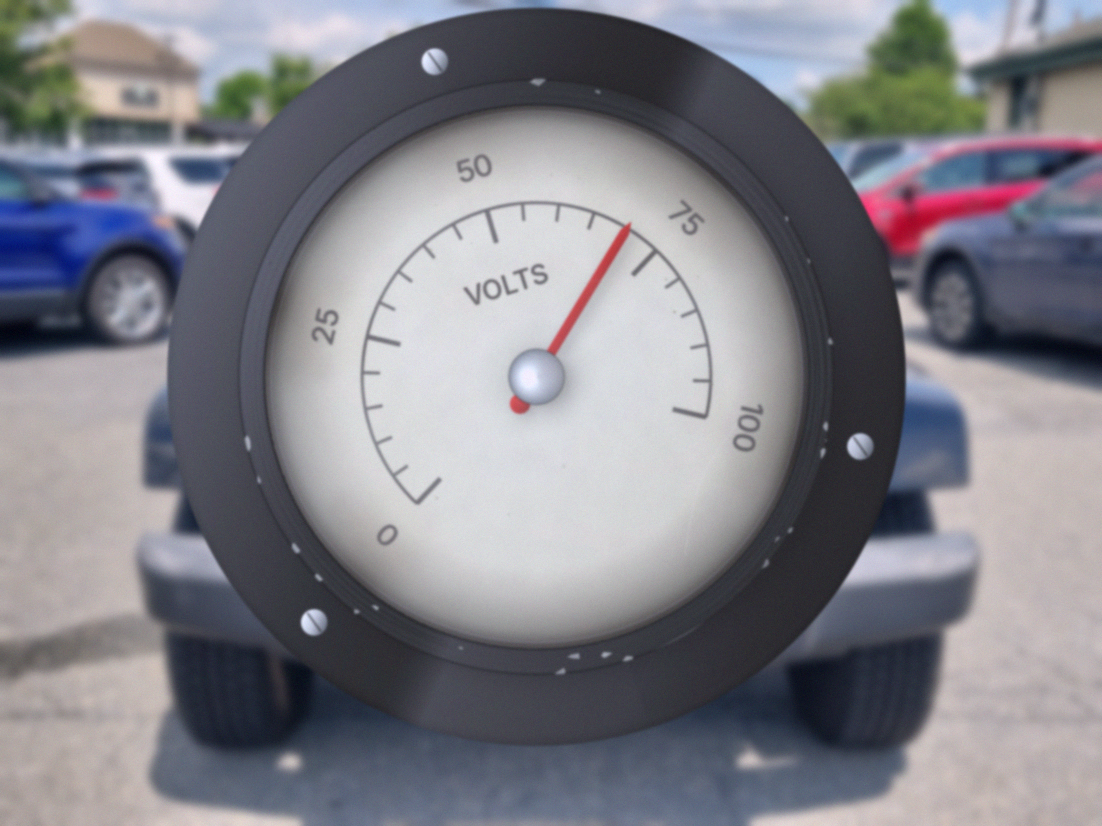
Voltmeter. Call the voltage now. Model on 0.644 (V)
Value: 70 (V)
